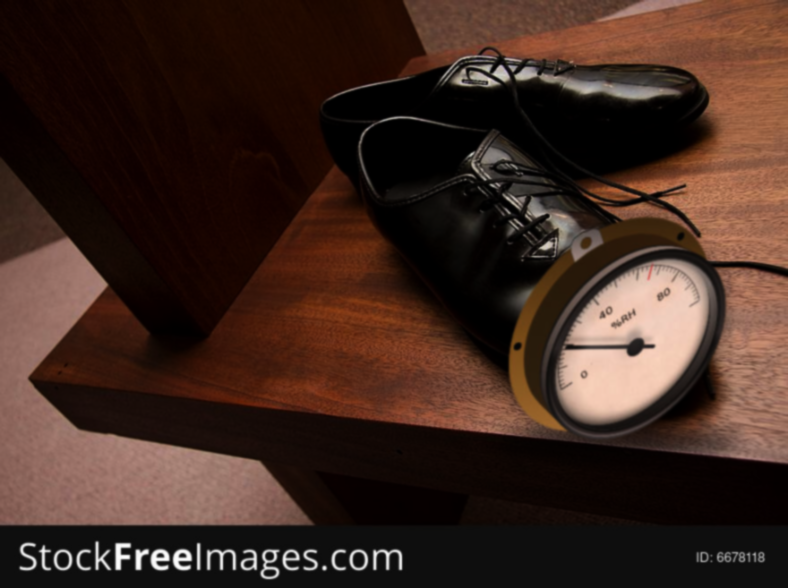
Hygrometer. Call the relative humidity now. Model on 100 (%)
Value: 20 (%)
